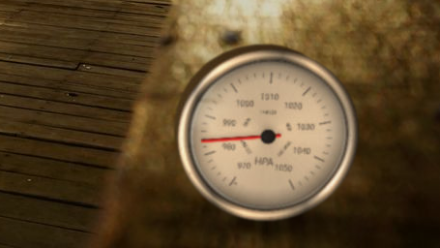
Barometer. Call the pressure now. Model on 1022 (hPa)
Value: 984 (hPa)
